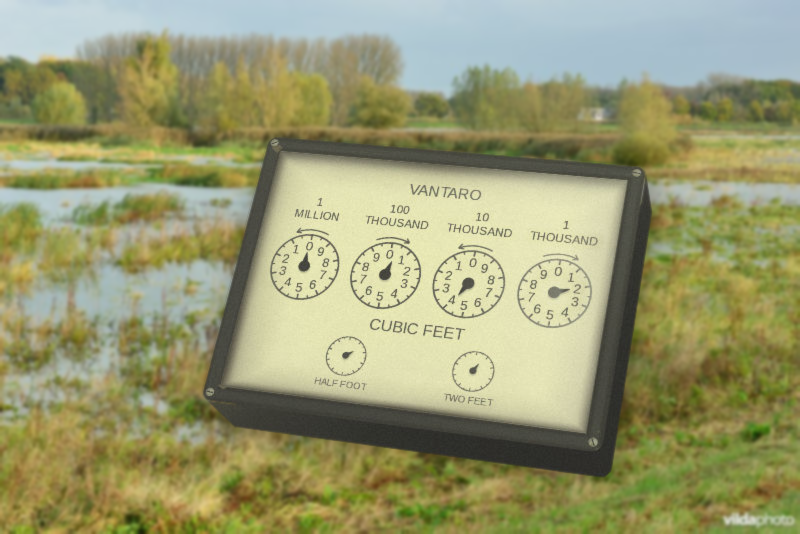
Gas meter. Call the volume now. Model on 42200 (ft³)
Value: 4200 (ft³)
